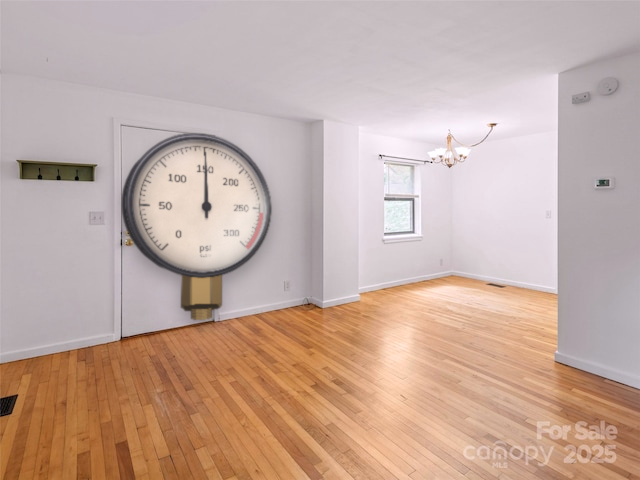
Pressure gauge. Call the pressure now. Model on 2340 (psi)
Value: 150 (psi)
